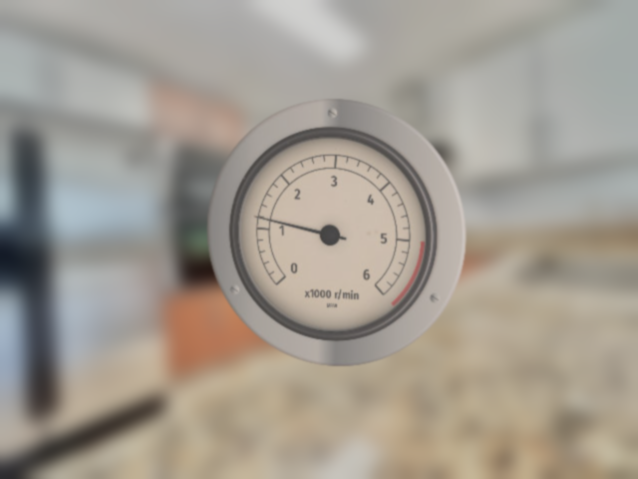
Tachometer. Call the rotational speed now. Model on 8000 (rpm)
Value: 1200 (rpm)
